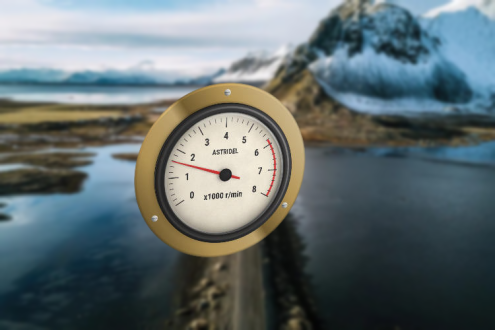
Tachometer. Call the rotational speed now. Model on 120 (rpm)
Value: 1600 (rpm)
